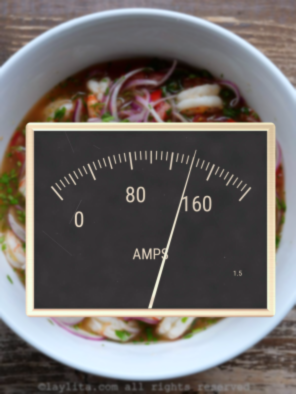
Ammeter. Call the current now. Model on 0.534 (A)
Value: 140 (A)
